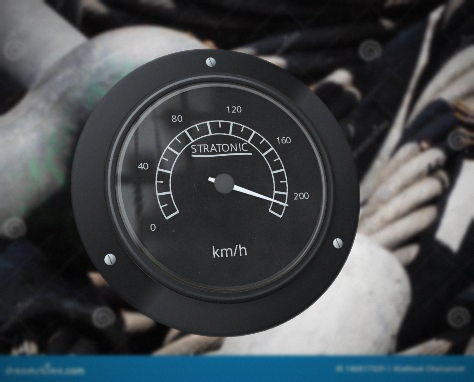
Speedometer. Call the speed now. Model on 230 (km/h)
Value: 210 (km/h)
